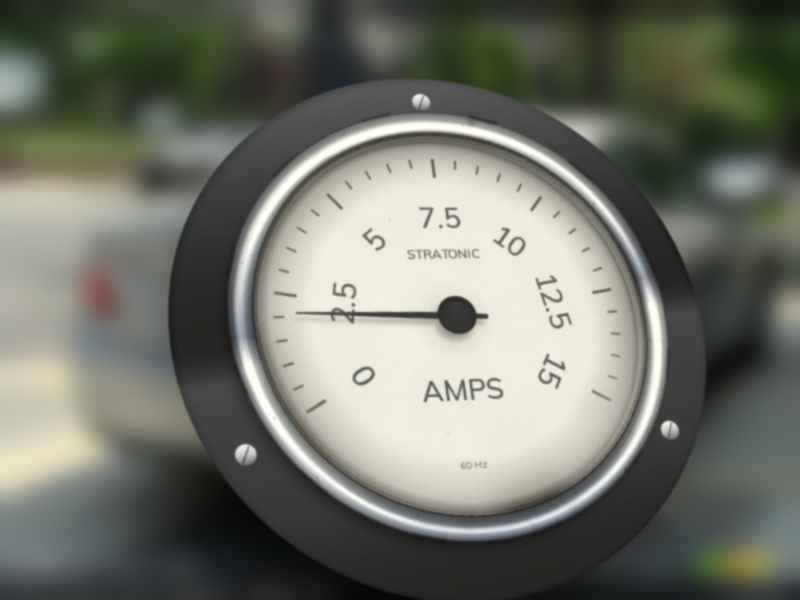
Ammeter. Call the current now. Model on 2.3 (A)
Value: 2 (A)
